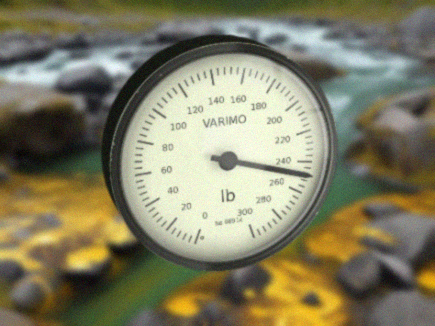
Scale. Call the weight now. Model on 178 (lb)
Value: 248 (lb)
